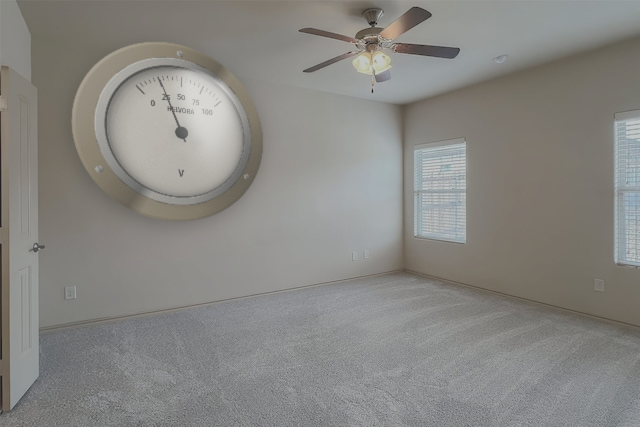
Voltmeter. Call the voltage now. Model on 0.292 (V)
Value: 25 (V)
